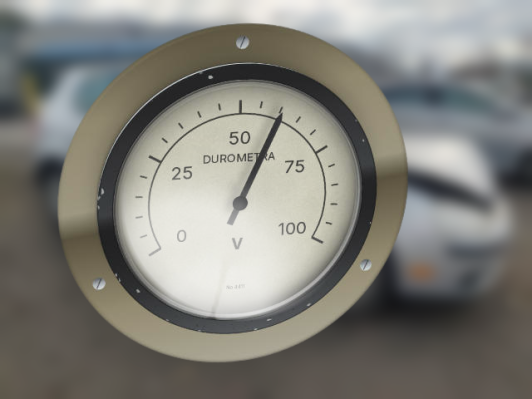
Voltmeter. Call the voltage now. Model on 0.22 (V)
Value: 60 (V)
